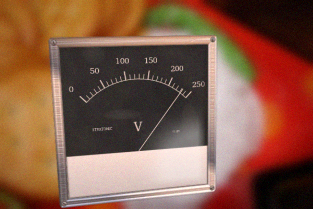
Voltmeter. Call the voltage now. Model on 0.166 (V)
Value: 230 (V)
